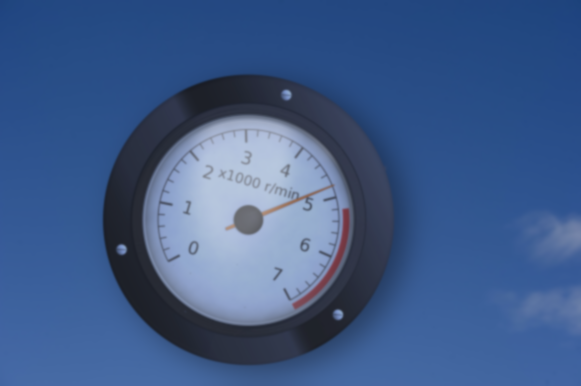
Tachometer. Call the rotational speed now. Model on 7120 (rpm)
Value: 4800 (rpm)
